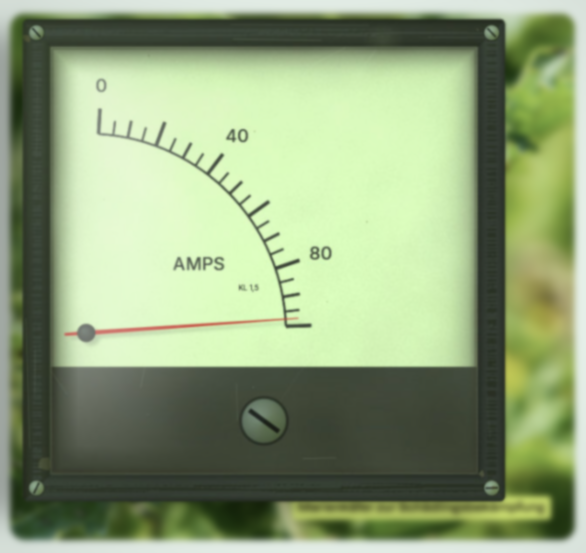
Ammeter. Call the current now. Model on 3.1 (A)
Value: 97.5 (A)
